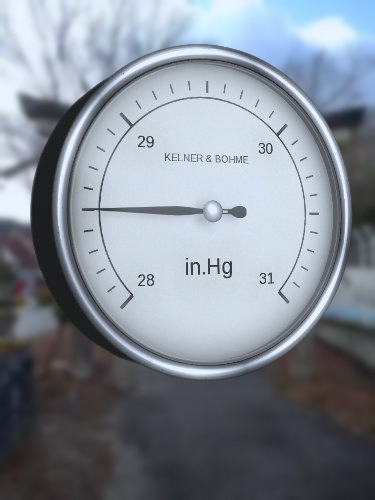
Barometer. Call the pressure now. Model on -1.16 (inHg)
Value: 28.5 (inHg)
